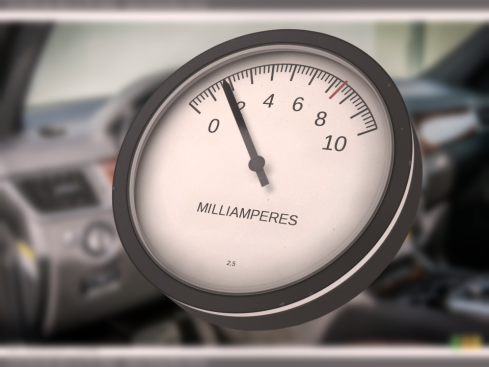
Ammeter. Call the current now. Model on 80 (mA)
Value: 1.8 (mA)
